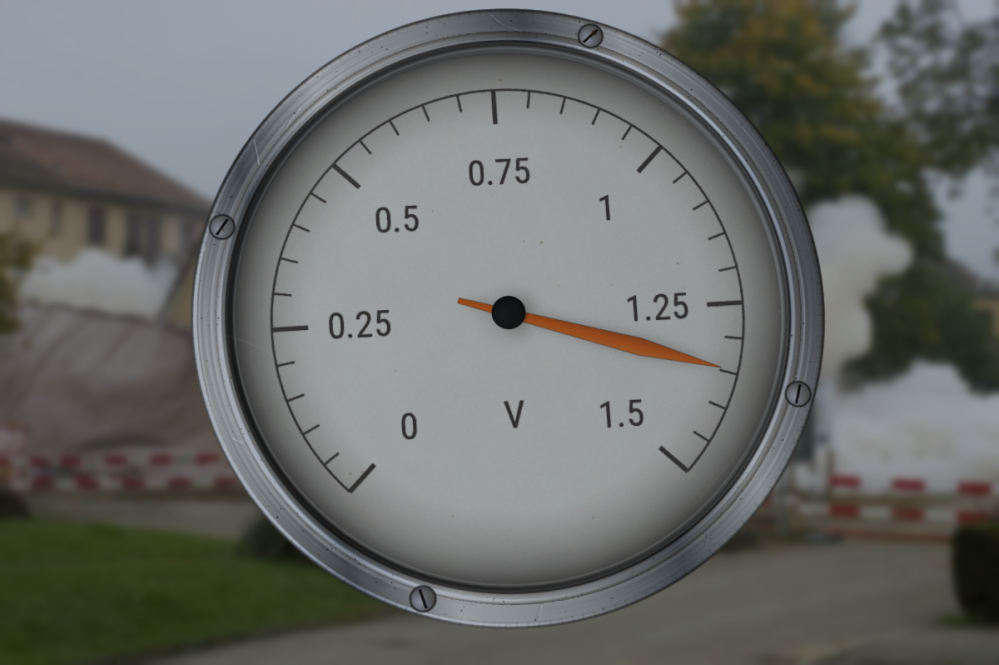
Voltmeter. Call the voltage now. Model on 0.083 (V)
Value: 1.35 (V)
